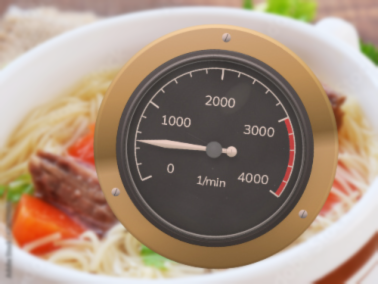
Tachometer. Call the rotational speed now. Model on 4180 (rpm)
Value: 500 (rpm)
